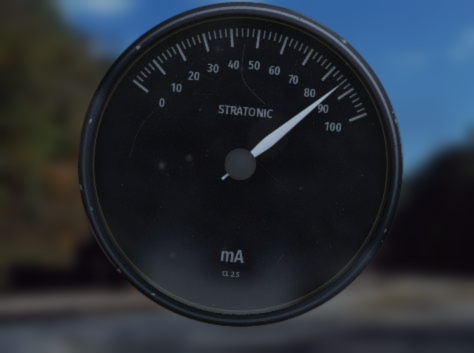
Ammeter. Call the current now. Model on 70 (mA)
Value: 86 (mA)
